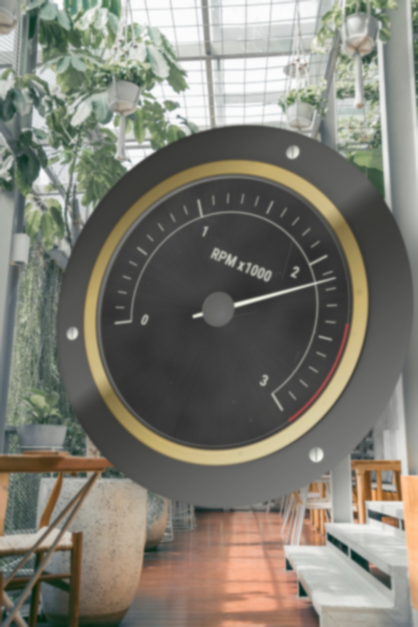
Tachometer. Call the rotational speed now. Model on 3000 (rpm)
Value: 2150 (rpm)
